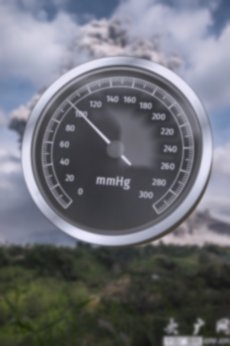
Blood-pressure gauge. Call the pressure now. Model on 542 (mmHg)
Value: 100 (mmHg)
